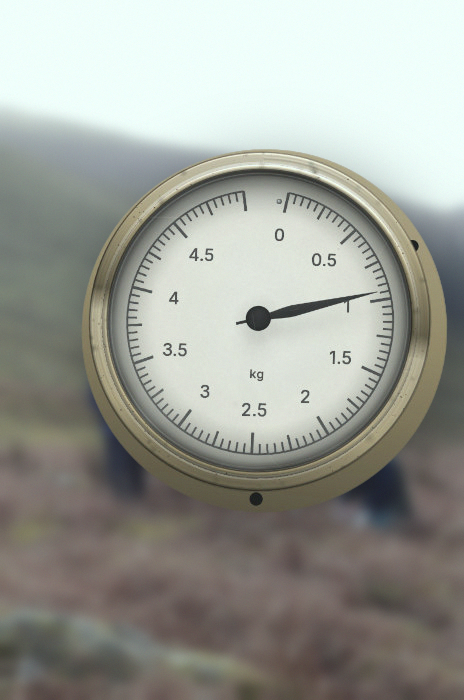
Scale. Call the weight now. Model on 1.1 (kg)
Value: 0.95 (kg)
